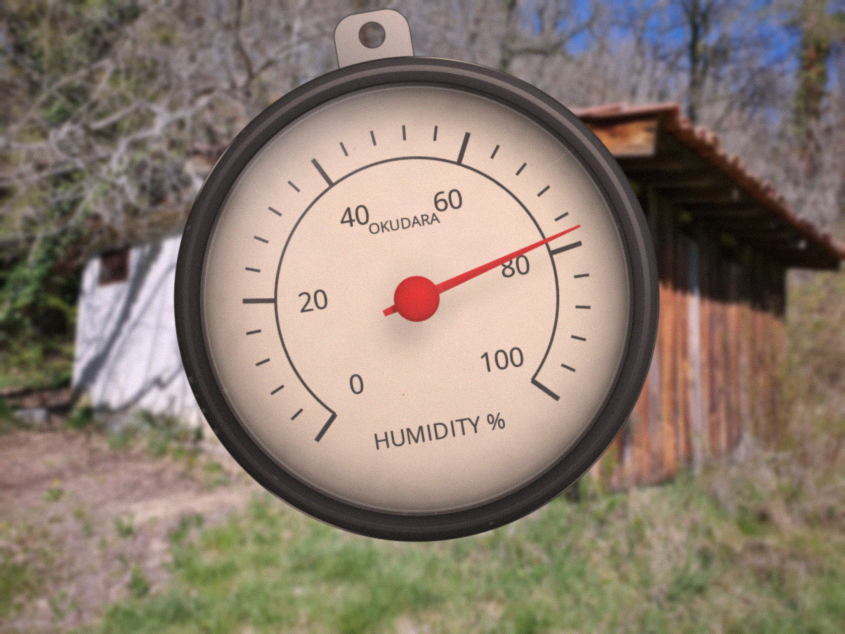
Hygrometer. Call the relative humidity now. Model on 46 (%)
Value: 78 (%)
